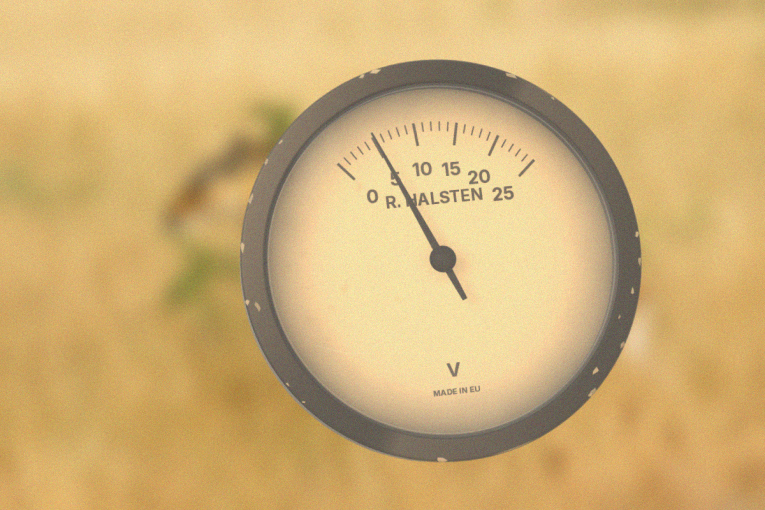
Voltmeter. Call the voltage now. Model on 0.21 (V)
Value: 5 (V)
